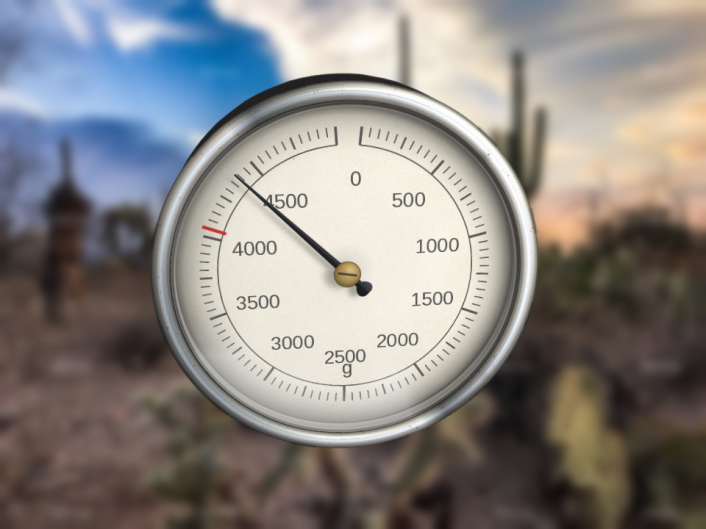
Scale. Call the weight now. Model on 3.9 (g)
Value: 4400 (g)
